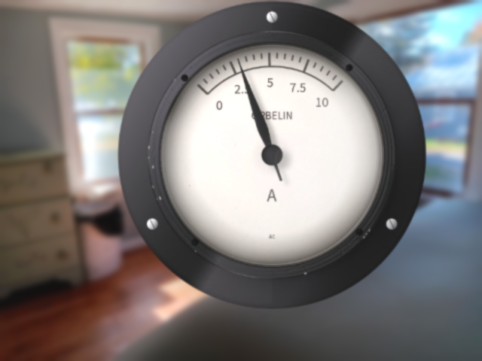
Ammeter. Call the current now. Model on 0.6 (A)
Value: 3 (A)
